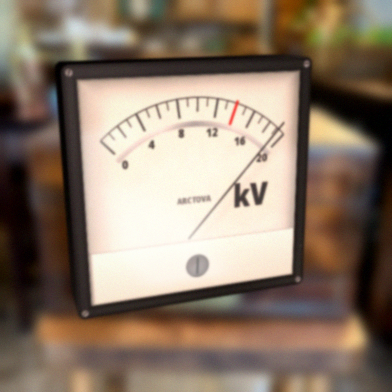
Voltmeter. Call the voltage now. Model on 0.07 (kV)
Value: 19 (kV)
